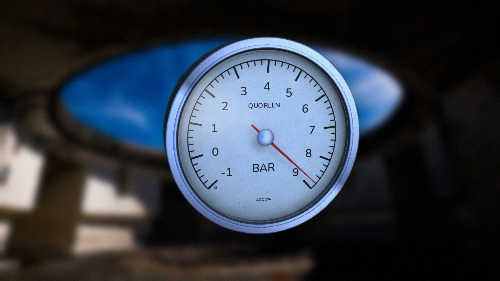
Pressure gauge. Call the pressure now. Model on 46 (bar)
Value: 8.8 (bar)
